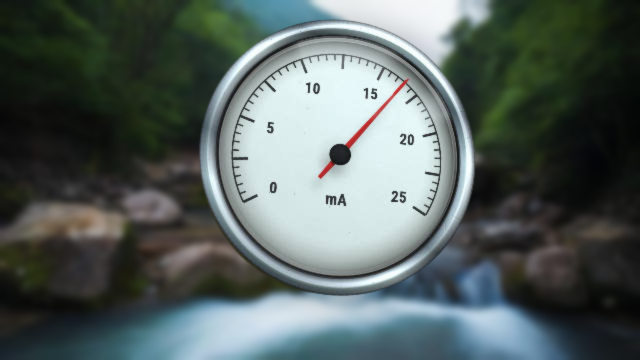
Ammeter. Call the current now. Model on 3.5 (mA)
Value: 16.5 (mA)
